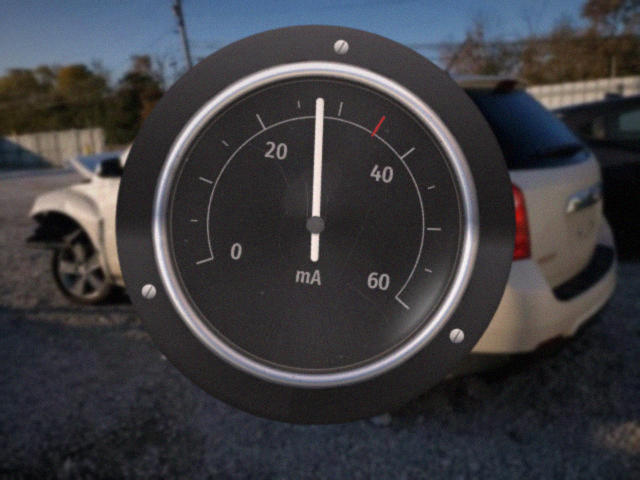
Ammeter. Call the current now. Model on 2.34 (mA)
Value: 27.5 (mA)
